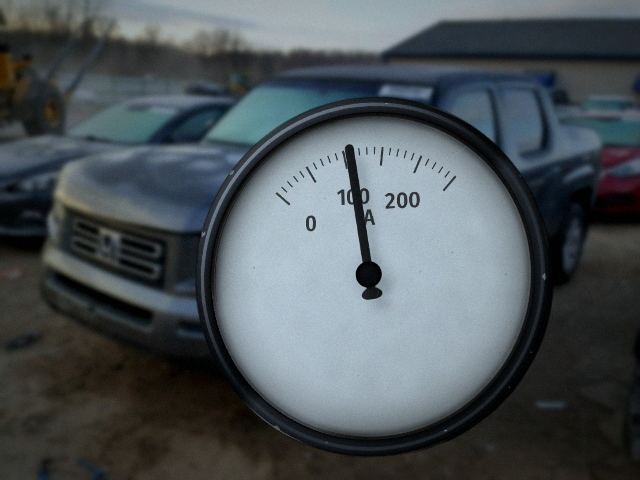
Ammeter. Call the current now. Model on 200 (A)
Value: 110 (A)
